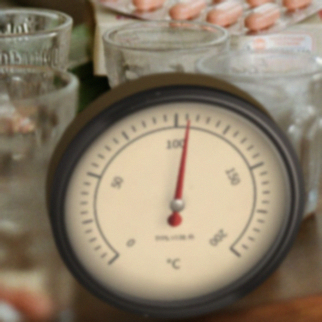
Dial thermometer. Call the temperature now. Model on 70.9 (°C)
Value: 105 (°C)
